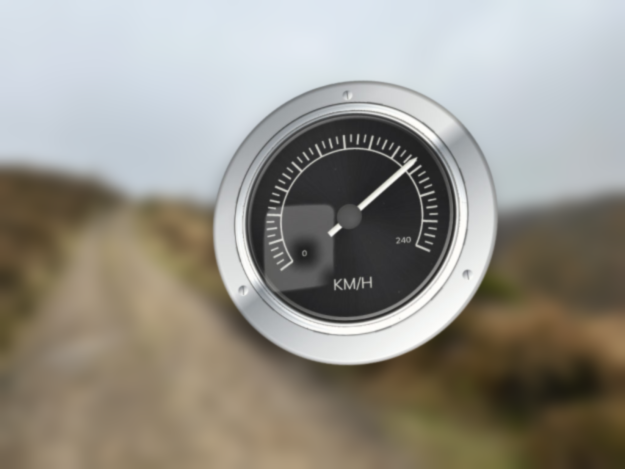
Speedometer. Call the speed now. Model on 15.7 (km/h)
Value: 175 (km/h)
